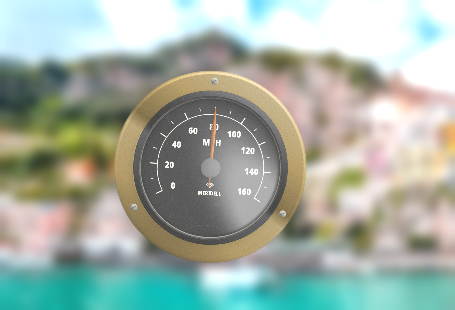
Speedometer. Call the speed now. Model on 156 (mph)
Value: 80 (mph)
